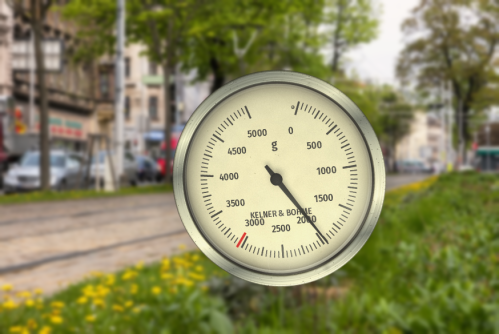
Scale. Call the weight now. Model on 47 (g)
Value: 1950 (g)
